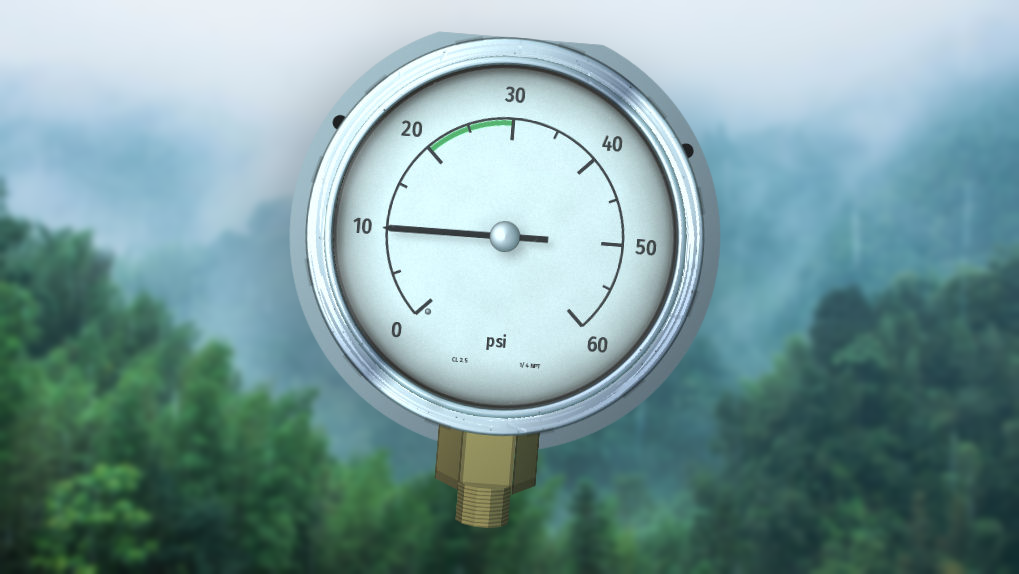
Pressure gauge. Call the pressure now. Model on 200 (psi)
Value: 10 (psi)
